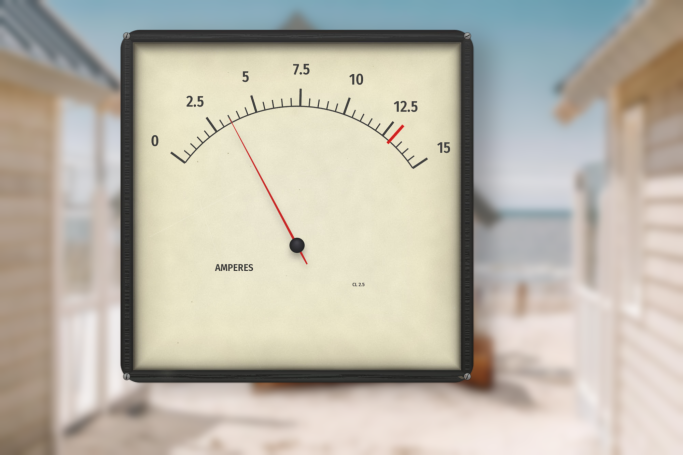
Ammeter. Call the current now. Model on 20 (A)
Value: 3.5 (A)
